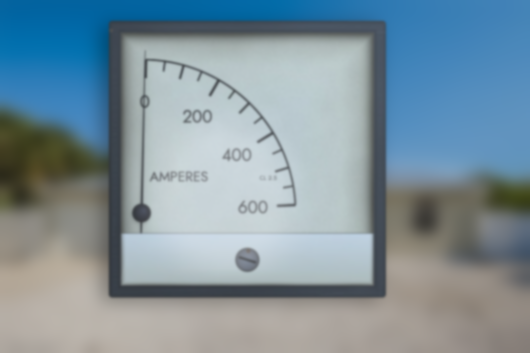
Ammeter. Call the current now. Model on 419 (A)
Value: 0 (A)
